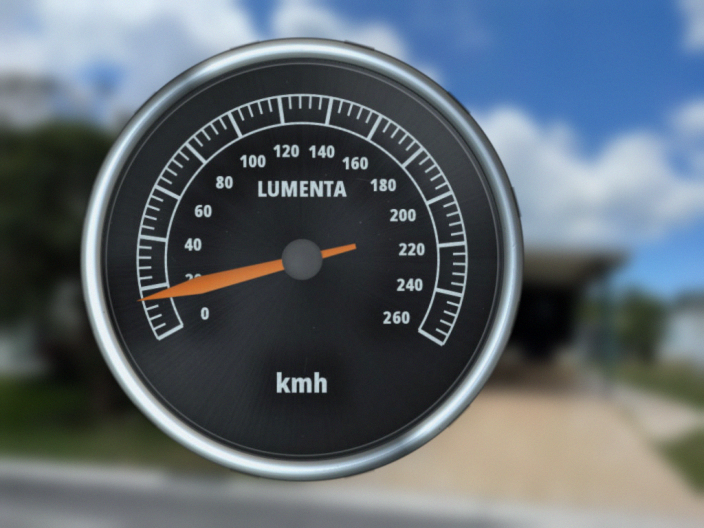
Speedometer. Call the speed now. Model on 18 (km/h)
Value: 16 (km/h)
